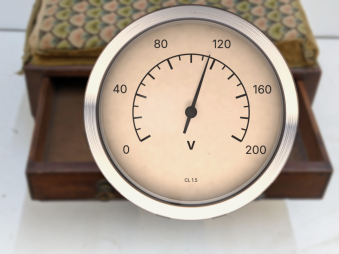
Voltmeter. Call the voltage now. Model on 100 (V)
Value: 115 (V)
